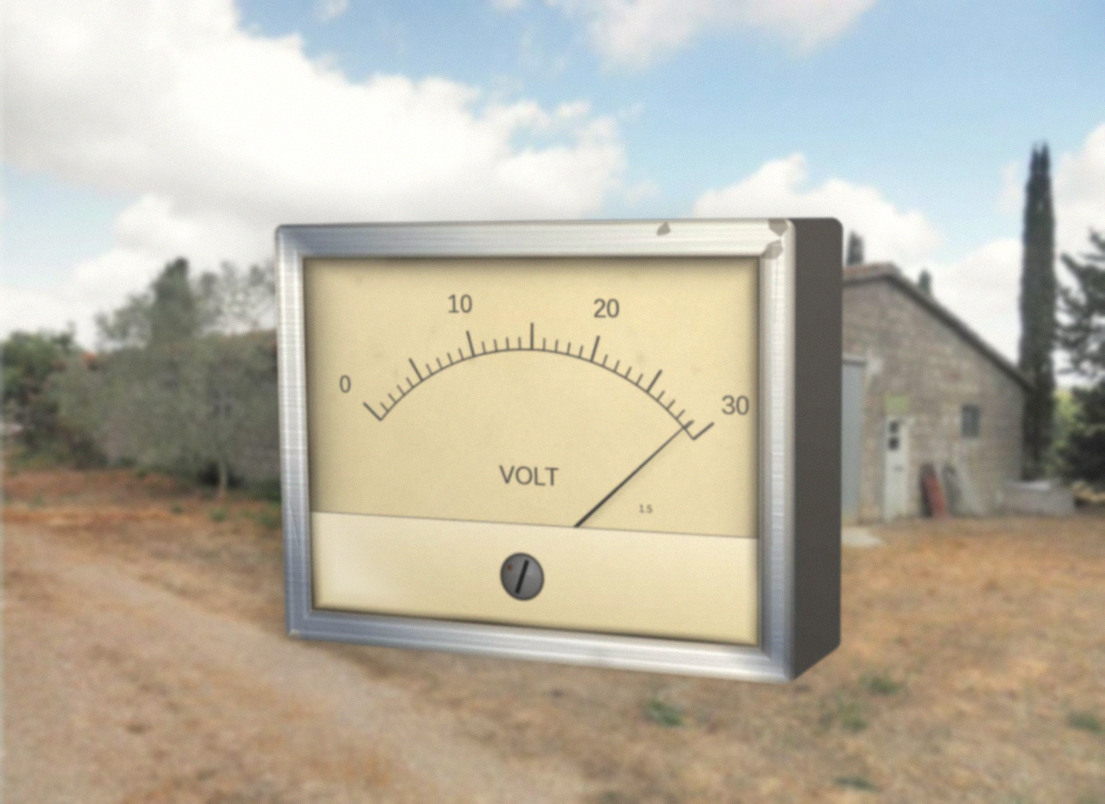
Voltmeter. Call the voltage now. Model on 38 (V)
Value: 29 (V)
